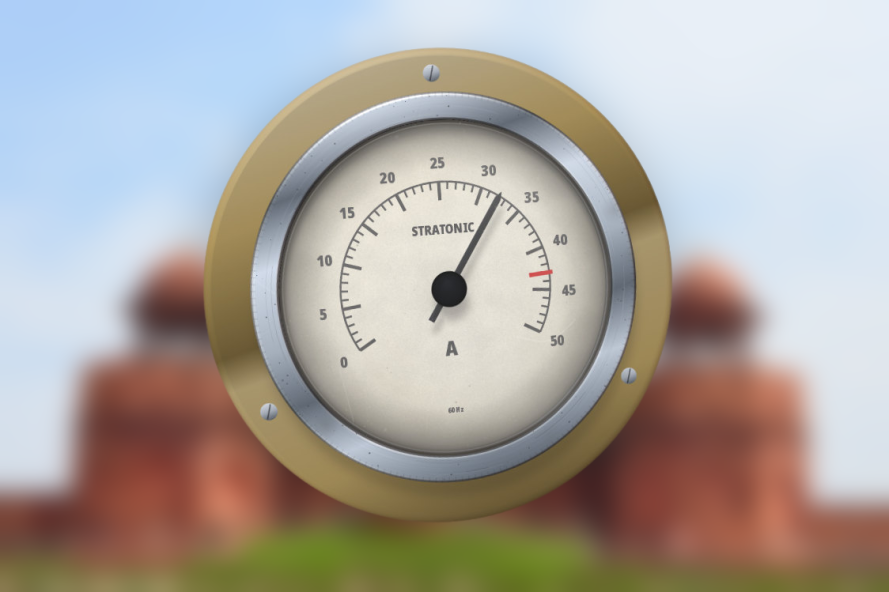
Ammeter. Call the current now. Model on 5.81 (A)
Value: 32 (A)
